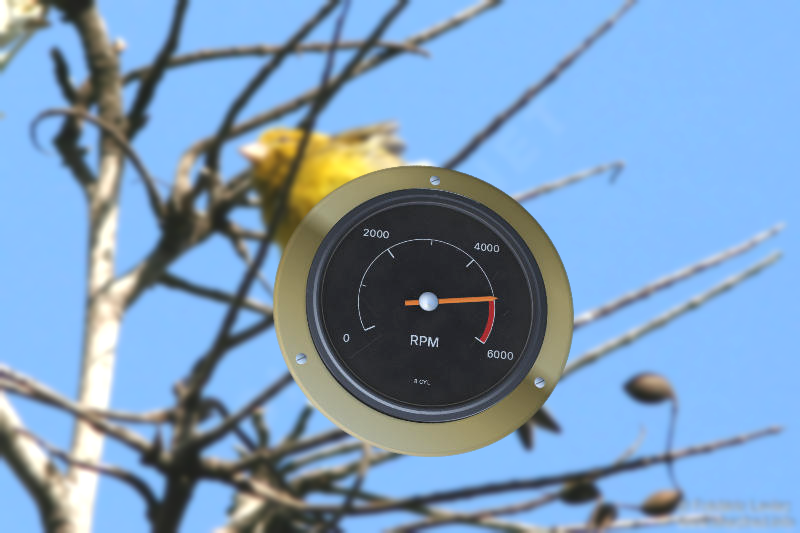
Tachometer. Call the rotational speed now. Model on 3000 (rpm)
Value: 5000 (rpm)
